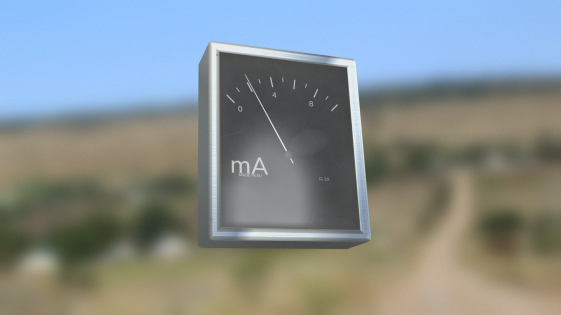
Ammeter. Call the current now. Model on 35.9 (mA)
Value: 2 (mA)
